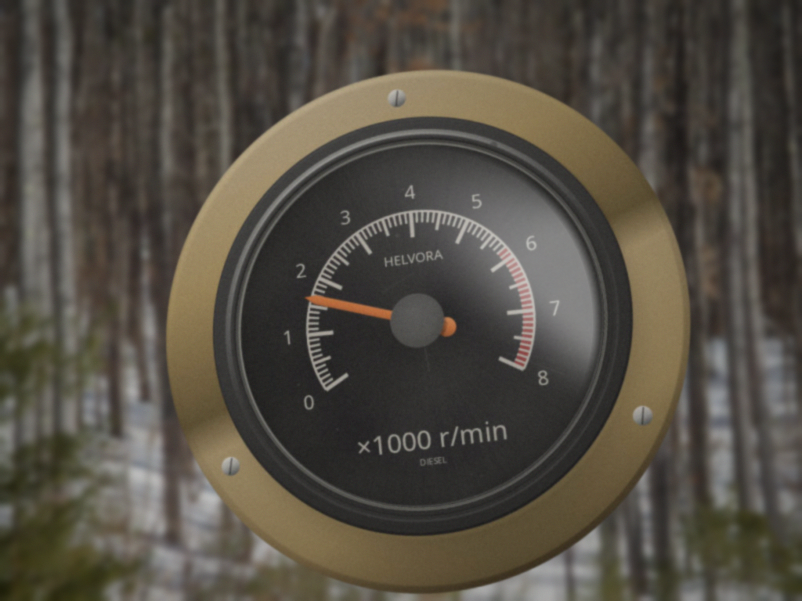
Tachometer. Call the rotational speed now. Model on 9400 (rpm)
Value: 1600 (rpm)
